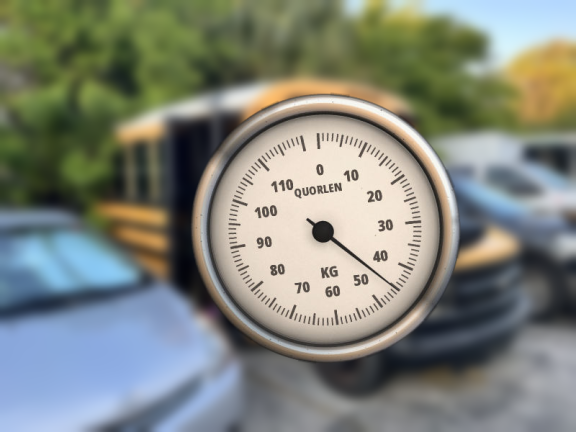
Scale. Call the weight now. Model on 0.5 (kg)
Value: 45 (kg)
